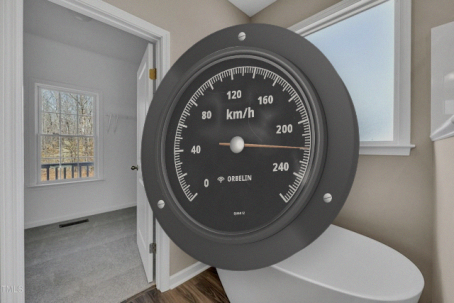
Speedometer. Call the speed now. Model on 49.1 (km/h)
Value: 220 (km/h)
